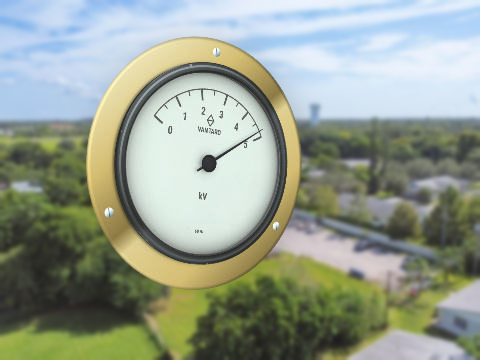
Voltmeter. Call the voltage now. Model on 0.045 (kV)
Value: 4.75 (kV)
